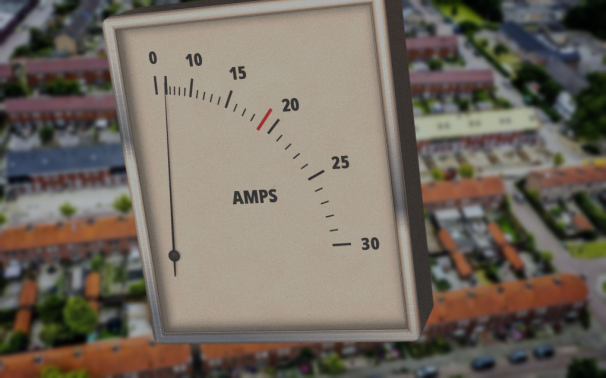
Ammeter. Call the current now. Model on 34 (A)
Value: 5 (A)
